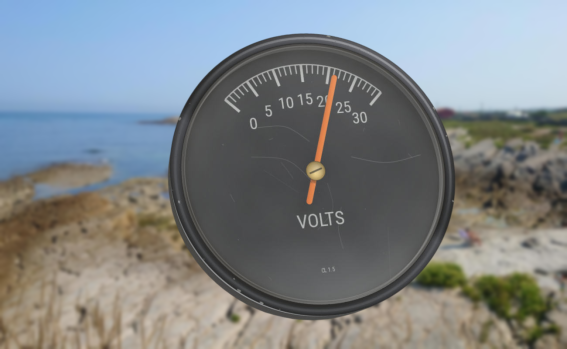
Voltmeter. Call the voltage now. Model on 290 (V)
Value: 21 (V)
